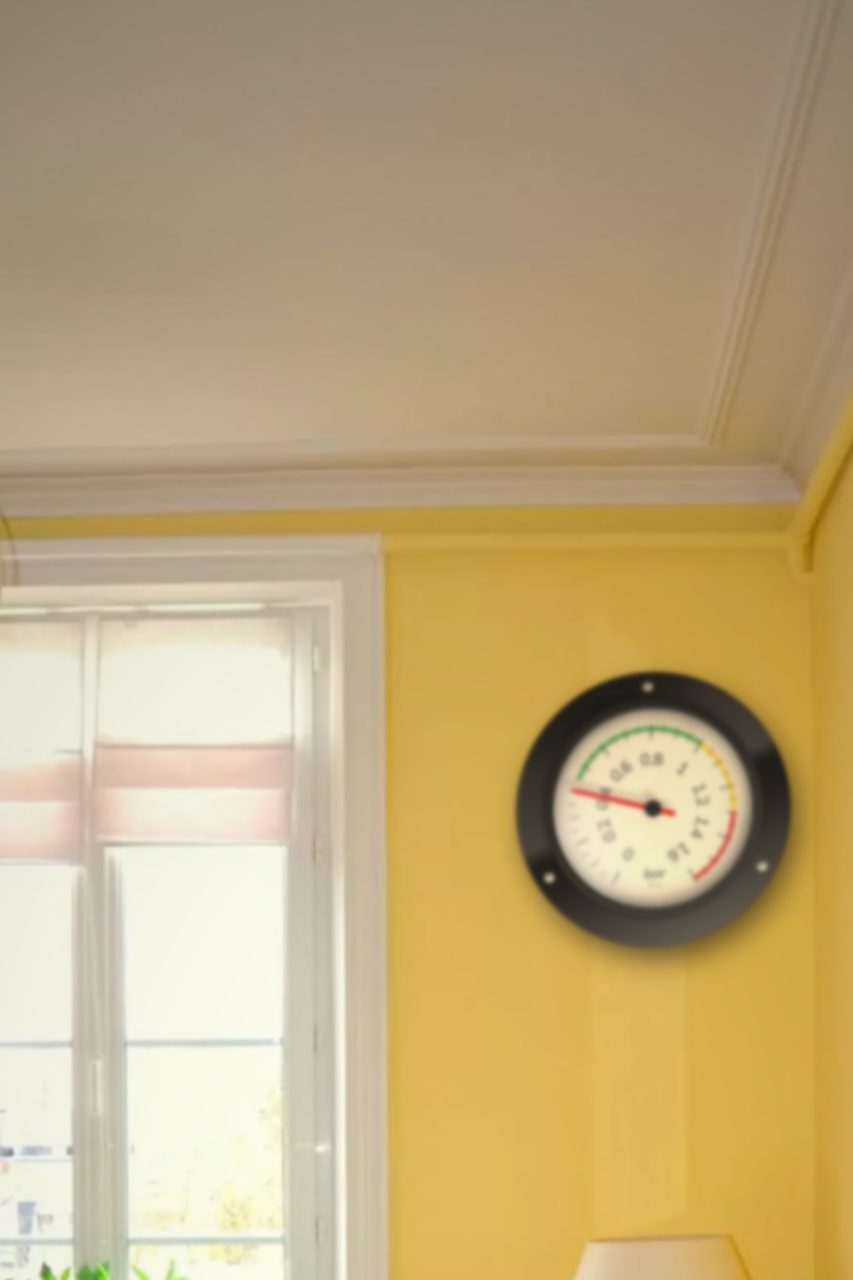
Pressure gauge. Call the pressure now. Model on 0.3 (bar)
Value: 0.4 (bar)
